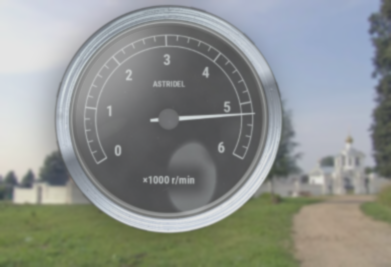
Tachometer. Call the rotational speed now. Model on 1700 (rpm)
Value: 5200 (rpm)
